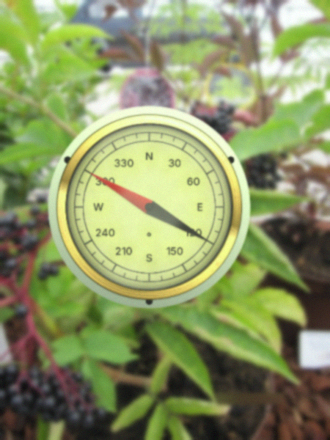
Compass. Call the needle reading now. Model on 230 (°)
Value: 300 (°)
